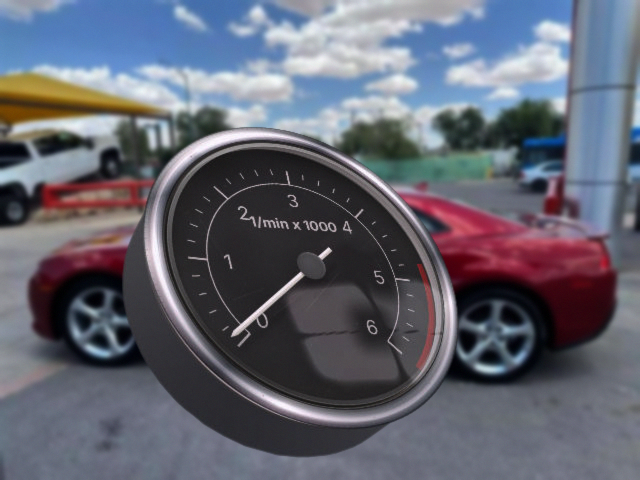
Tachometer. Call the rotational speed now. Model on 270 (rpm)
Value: 100 (rpm)
